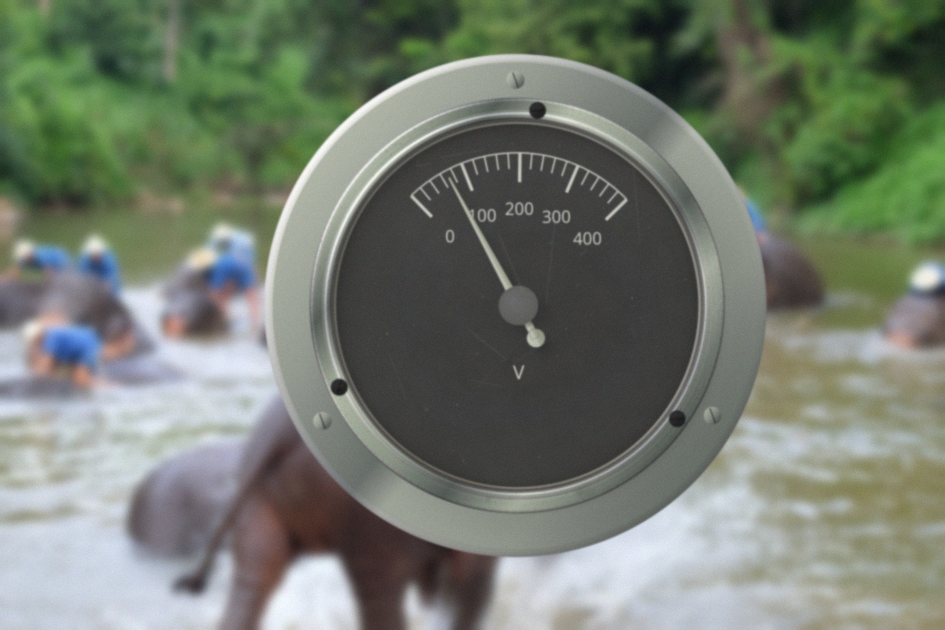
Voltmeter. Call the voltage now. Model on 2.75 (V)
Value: 70 (V)
